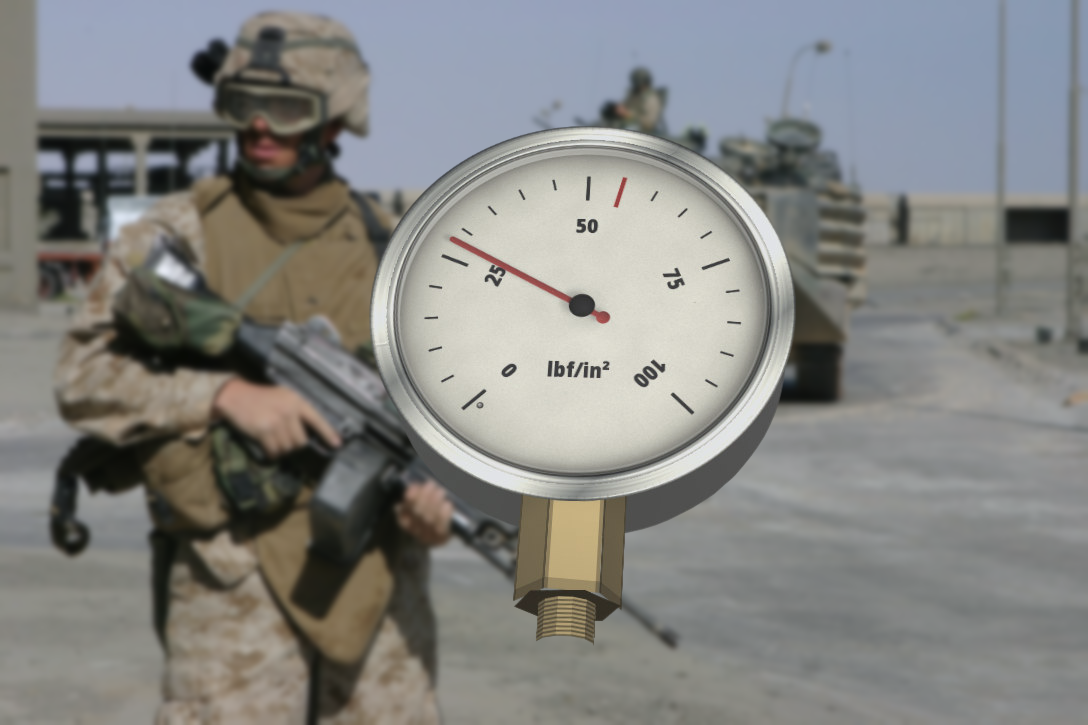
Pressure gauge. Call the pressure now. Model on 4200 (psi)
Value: 27.5 (psi)
